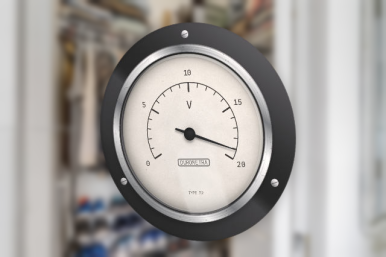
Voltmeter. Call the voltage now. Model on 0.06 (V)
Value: 19 (V)
